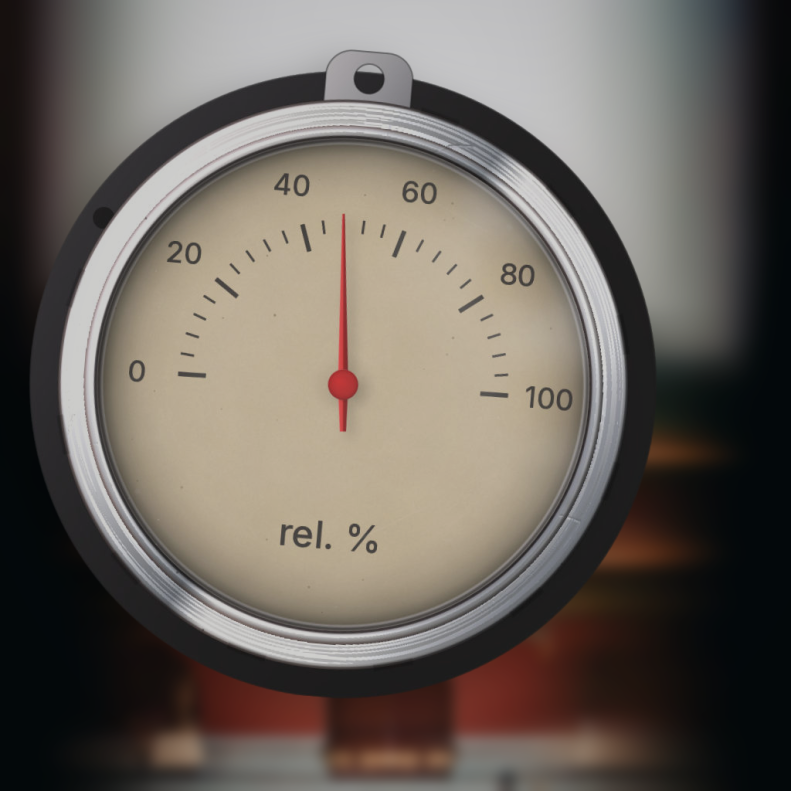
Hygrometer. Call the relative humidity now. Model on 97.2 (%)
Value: 48 (%)
